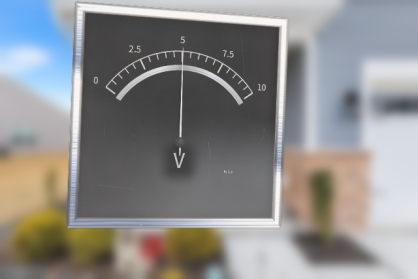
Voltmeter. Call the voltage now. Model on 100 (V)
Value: 5 (V)
